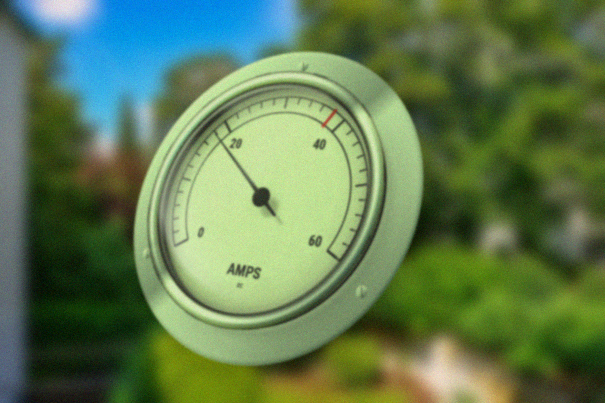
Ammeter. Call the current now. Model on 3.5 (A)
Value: 18 (A)
